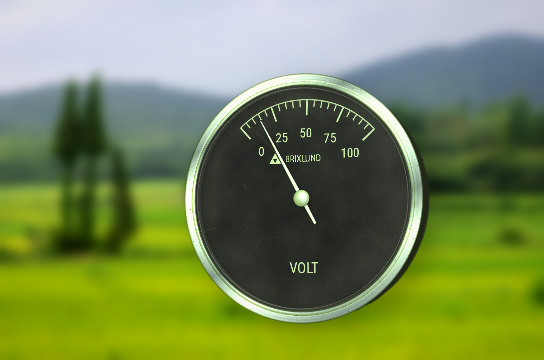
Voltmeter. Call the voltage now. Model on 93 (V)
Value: 15 (V)
